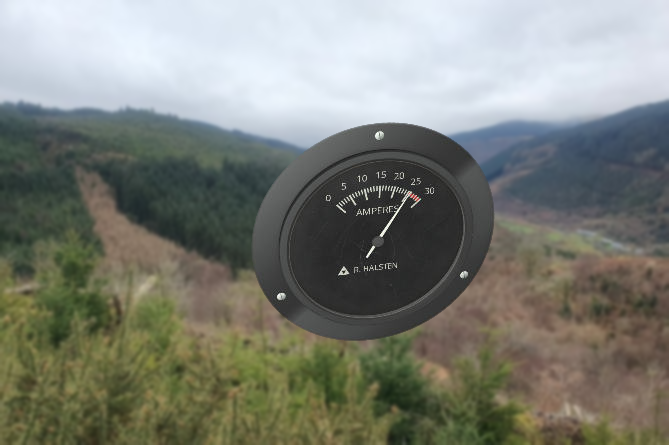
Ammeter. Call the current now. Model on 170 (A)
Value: 25 (A)
